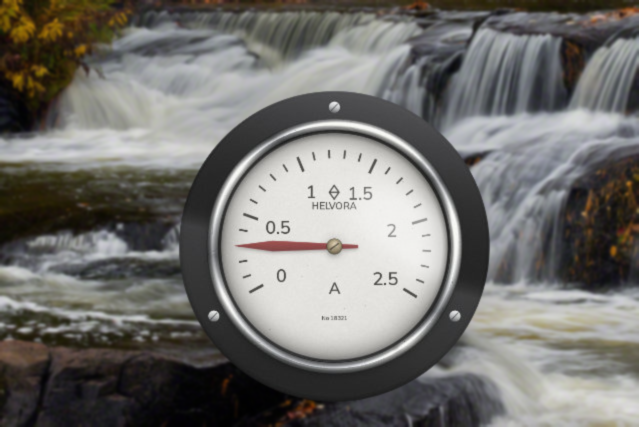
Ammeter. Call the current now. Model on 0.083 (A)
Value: 0.3 (A)
